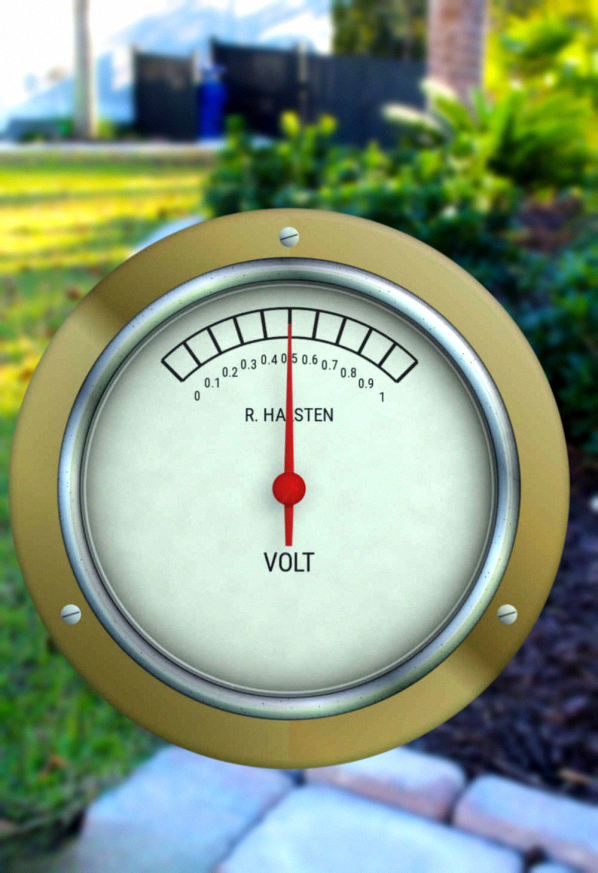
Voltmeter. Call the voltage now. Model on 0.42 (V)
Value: 0.5 (V)
